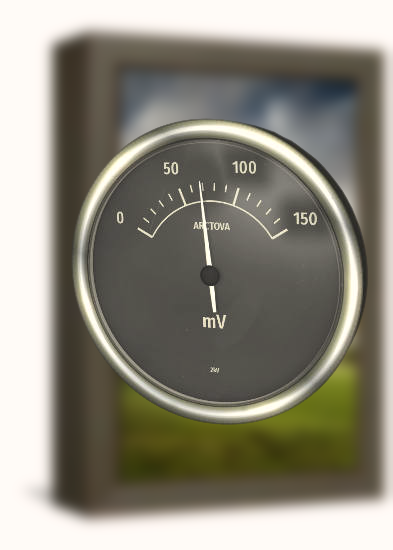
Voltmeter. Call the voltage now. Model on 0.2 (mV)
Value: 70 (mV)
